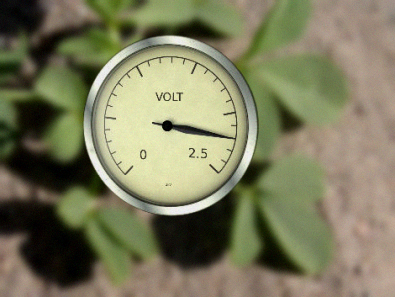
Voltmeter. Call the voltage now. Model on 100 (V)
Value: 2.2 (V)
